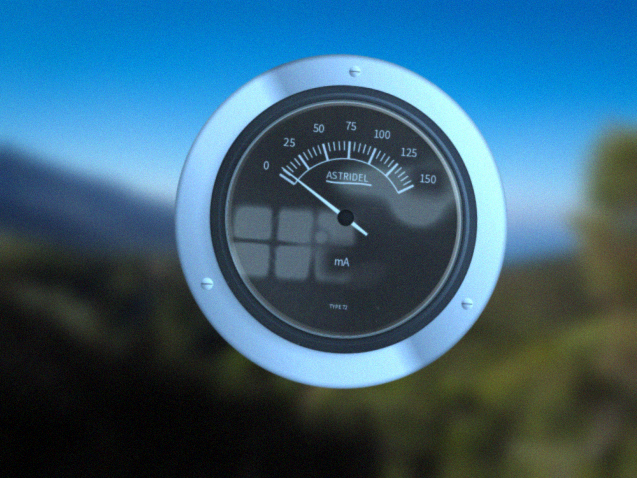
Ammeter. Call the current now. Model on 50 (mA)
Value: 5 (mA)
